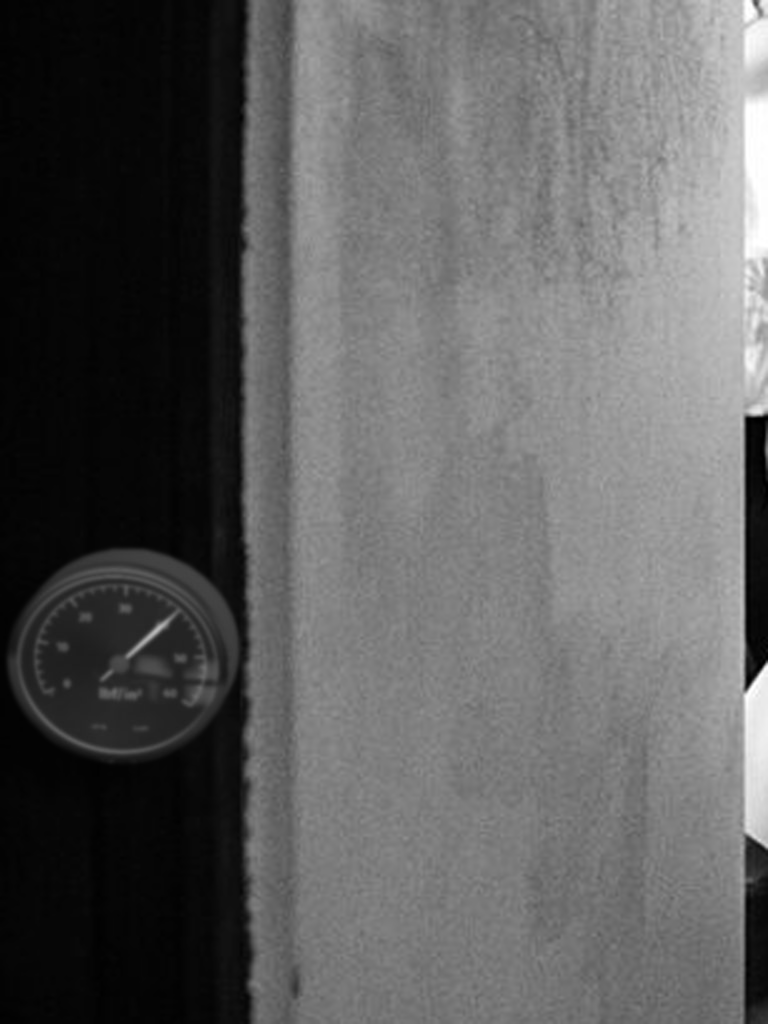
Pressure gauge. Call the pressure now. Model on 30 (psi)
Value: 40 (psi)
